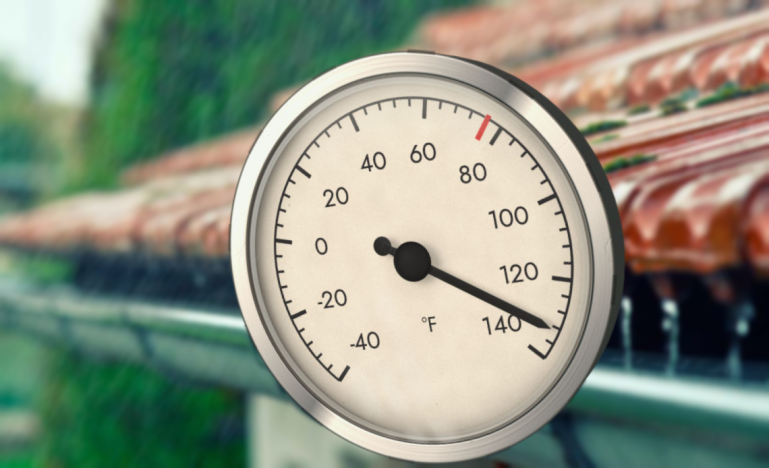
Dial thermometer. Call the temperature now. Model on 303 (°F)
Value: 132 (°F)
